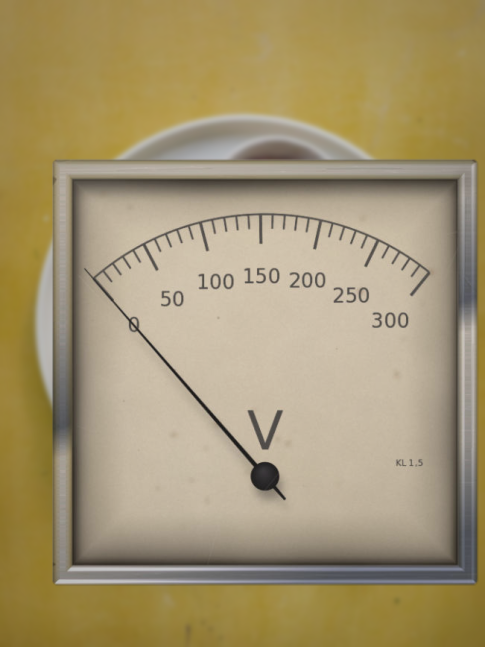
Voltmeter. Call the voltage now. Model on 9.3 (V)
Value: 0 (V)
